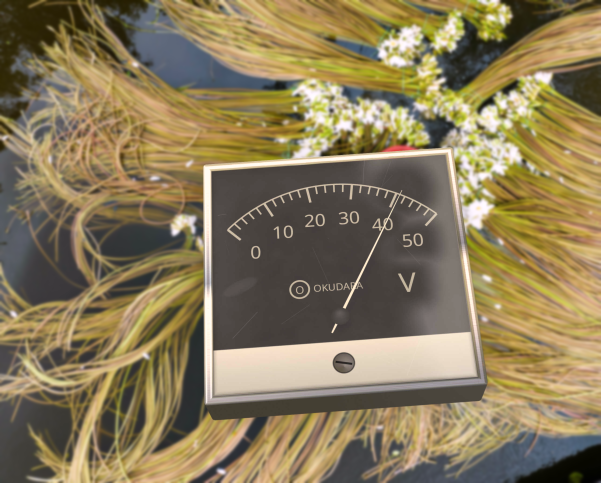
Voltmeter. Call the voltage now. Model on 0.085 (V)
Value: 41 (V)
